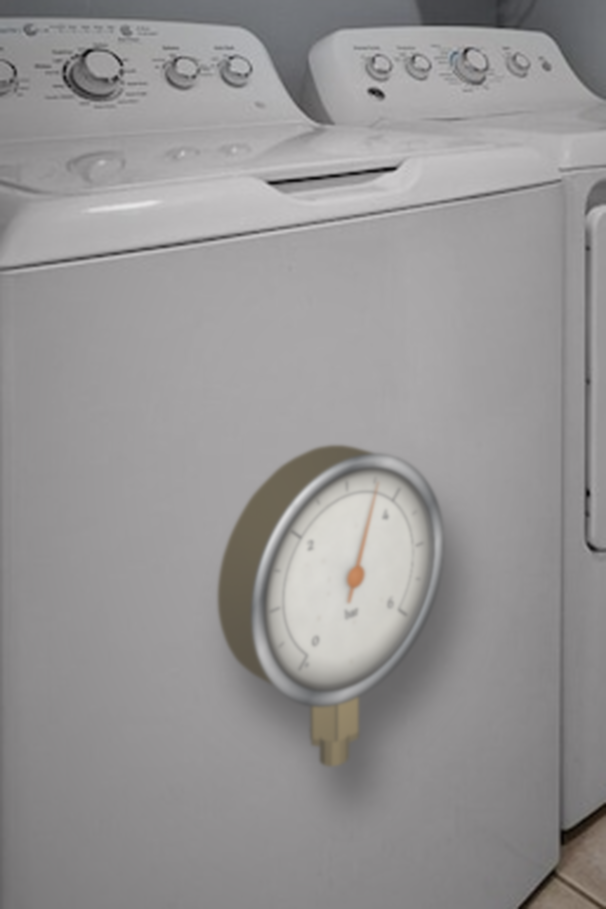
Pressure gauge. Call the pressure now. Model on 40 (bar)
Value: 3.5 (bar)
